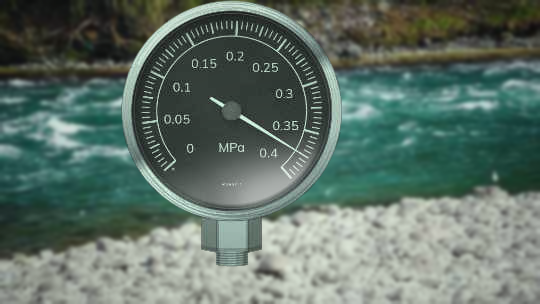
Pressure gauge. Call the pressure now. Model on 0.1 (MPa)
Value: 0.375 (MPa)
